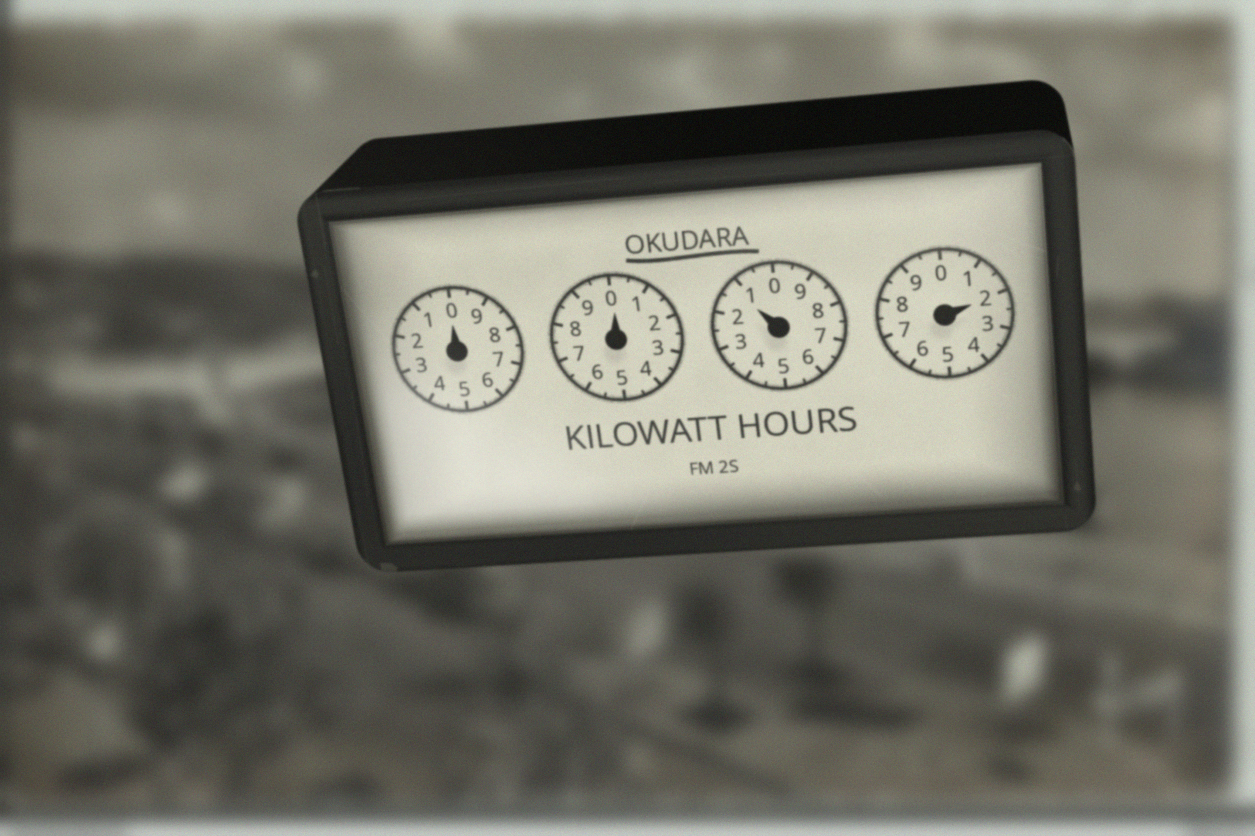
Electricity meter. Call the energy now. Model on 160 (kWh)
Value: 12 (kWh)
